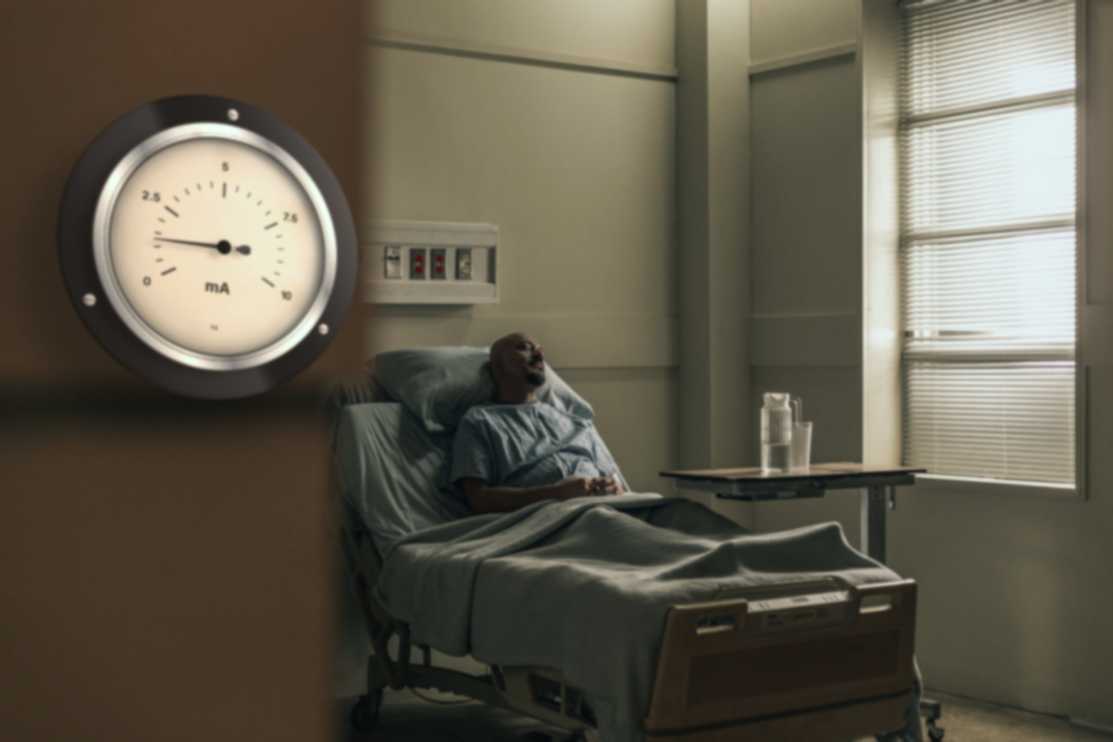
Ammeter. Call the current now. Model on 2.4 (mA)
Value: 1.25 (mA)
